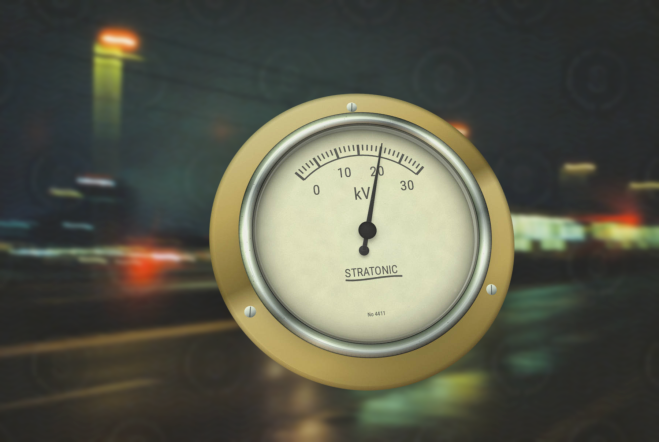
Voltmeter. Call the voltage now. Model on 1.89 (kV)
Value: 20 (kV)
